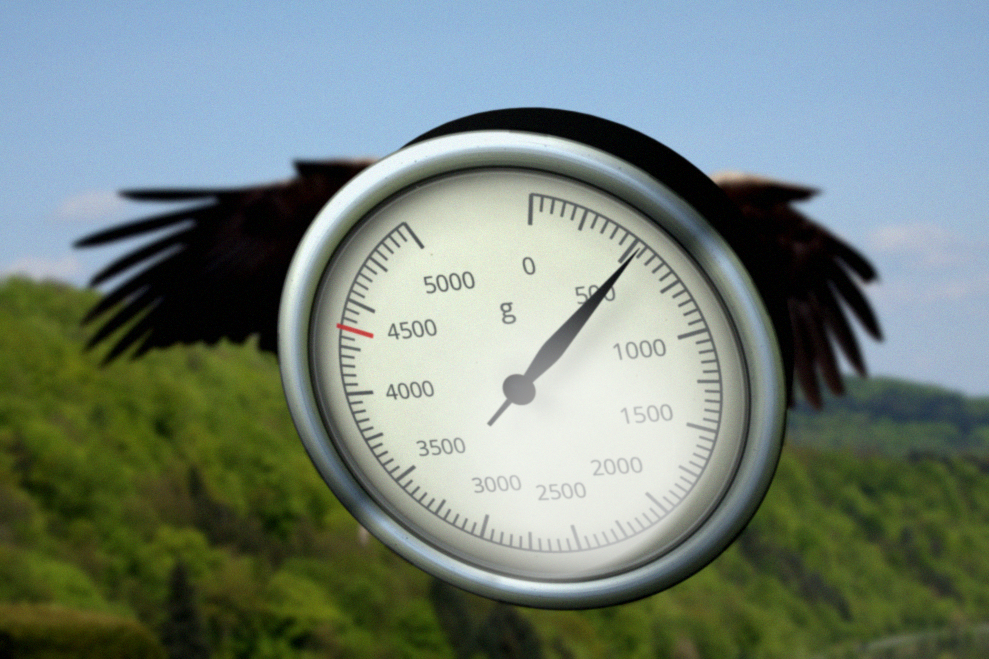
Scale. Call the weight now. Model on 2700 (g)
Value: 525 (g)
